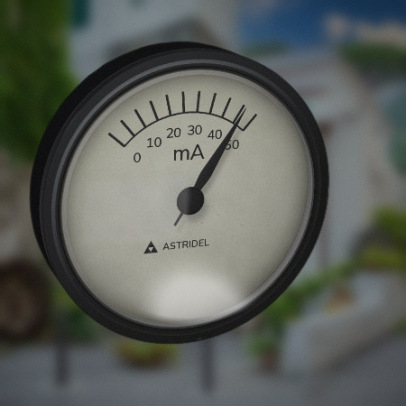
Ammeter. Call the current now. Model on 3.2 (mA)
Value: 45 (mA)
